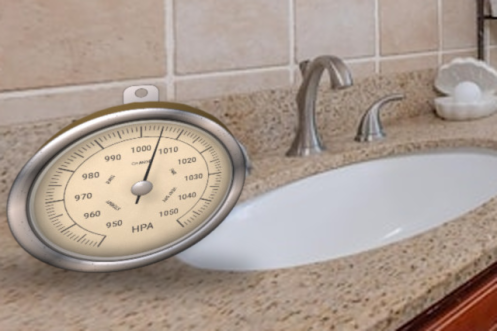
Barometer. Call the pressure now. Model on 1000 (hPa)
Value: 1005 (hPa)
